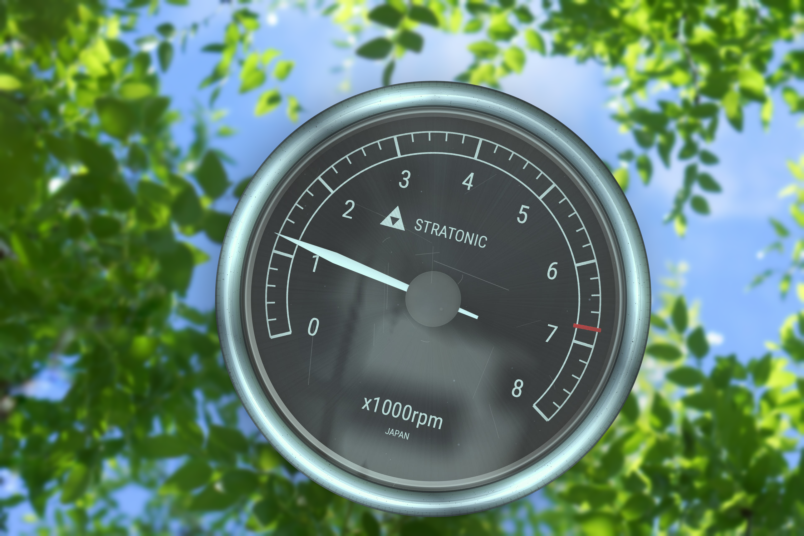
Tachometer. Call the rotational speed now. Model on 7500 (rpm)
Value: 1200 (rpm)
